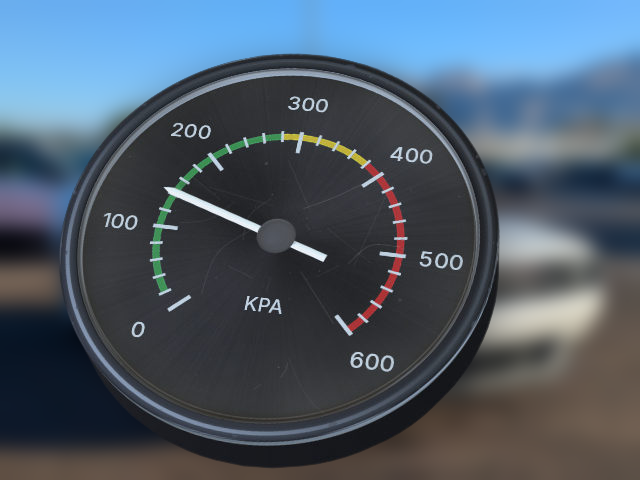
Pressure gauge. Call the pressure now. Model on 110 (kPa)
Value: 140 (kPa)
